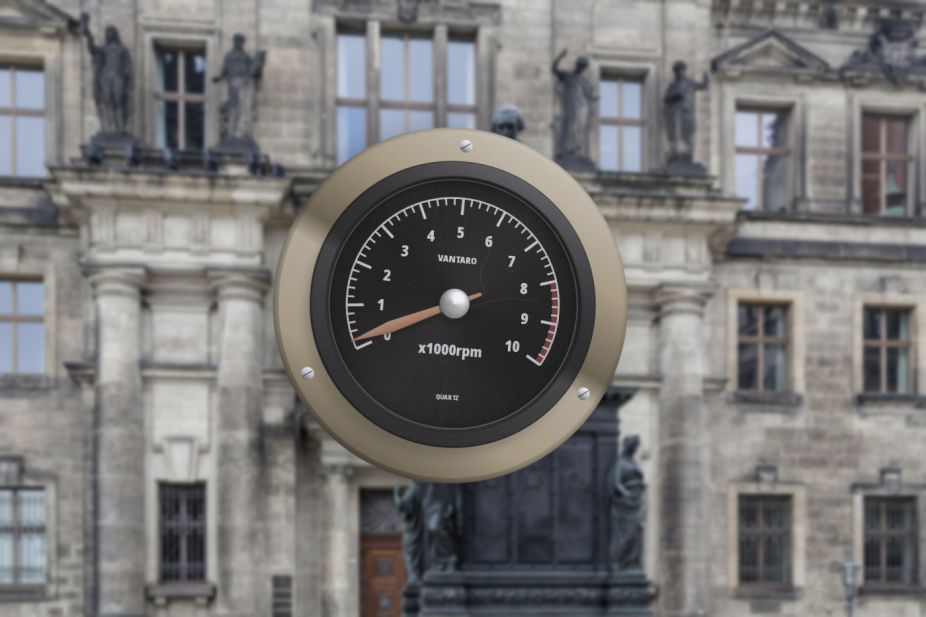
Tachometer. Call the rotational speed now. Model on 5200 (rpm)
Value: 200 (rpm)
